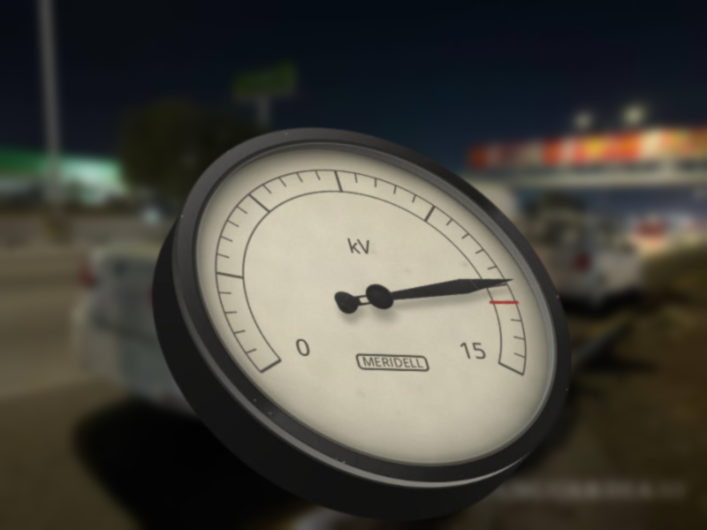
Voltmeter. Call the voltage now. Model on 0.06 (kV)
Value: 12.5 (kV)
